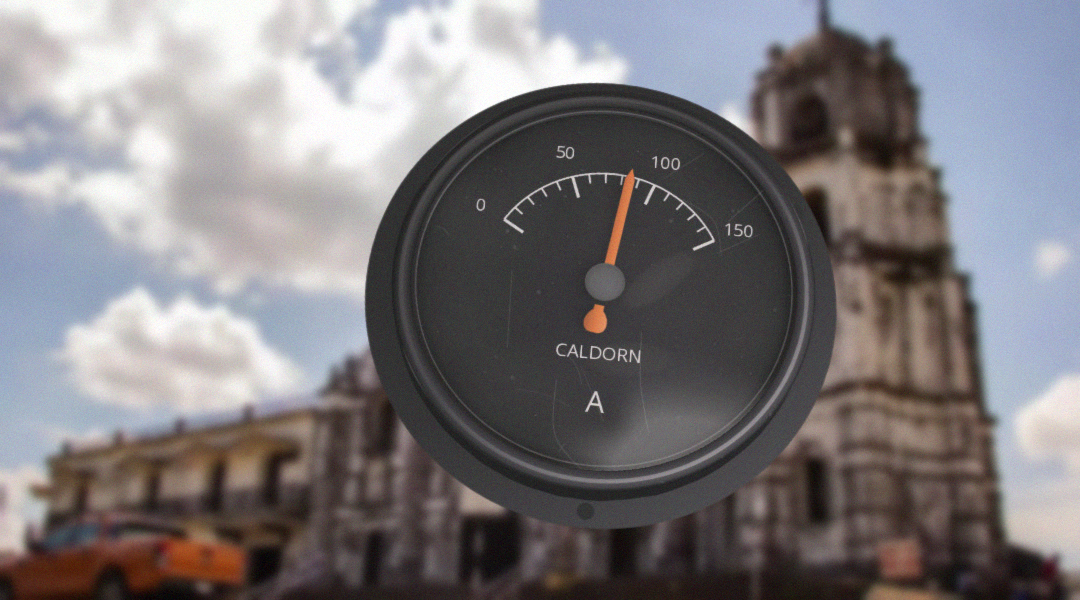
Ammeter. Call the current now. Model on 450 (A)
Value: 85 (A)
